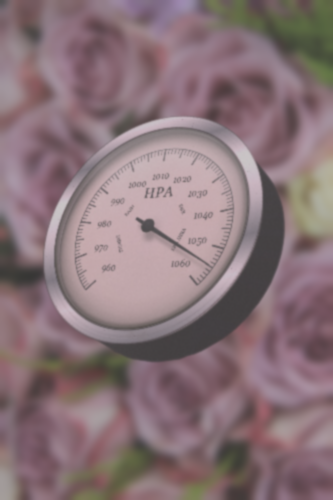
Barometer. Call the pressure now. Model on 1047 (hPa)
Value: 1055 (hPa)
